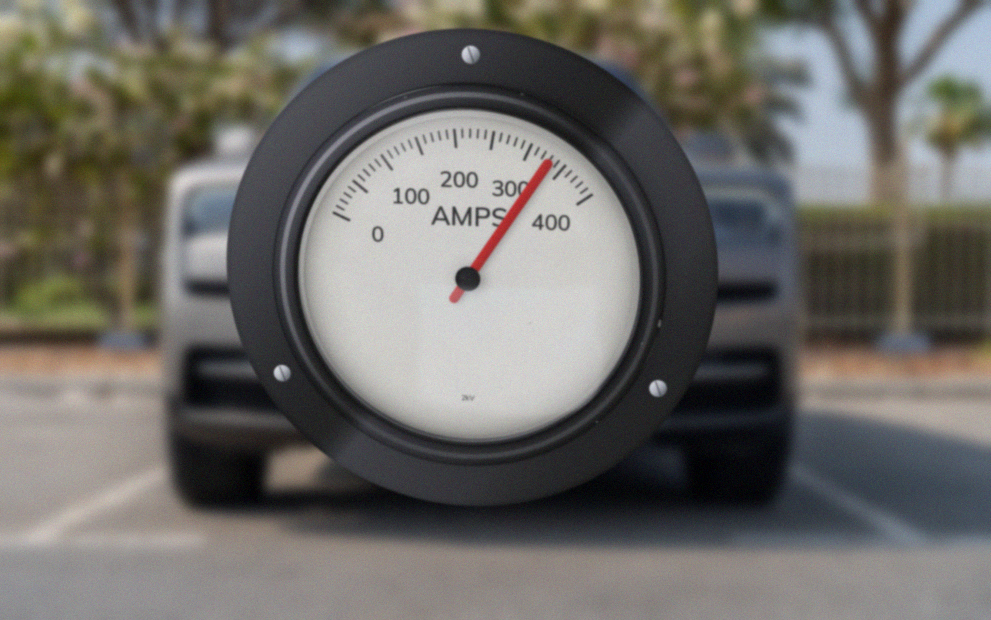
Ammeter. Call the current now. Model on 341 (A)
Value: 330 (A)
